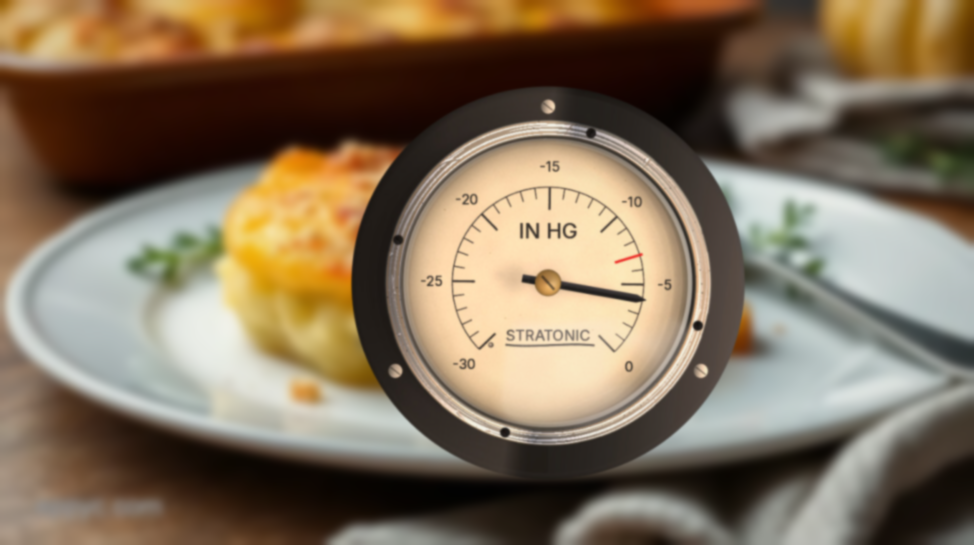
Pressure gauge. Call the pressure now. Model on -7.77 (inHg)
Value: -4 (inHg)
